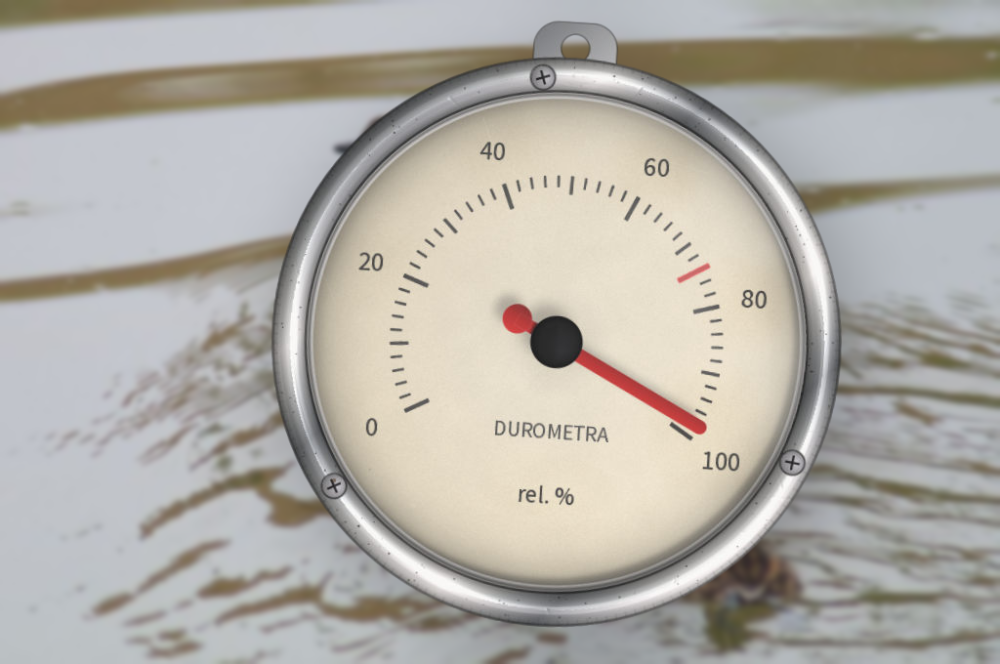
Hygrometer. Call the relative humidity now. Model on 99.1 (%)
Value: 98 (%)
